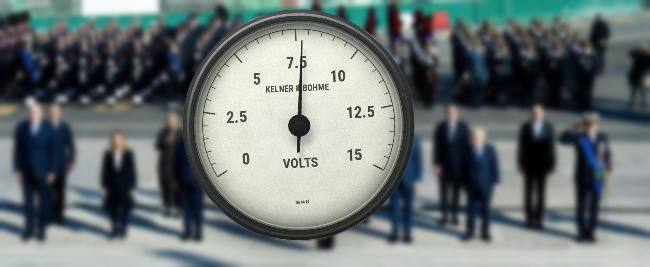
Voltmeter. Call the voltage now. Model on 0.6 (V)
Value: 7.75 (V)
